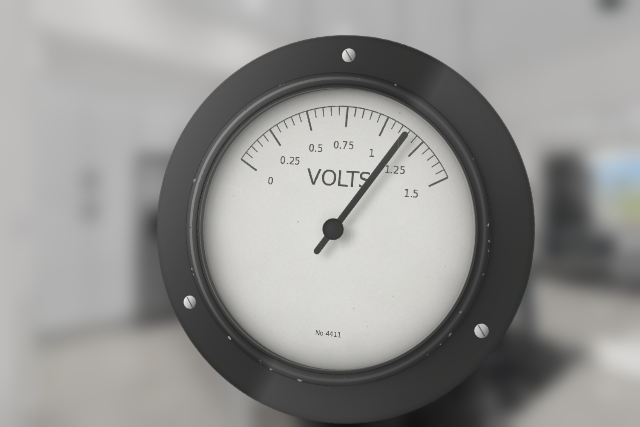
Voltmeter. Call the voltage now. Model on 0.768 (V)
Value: 1.15 (V)
